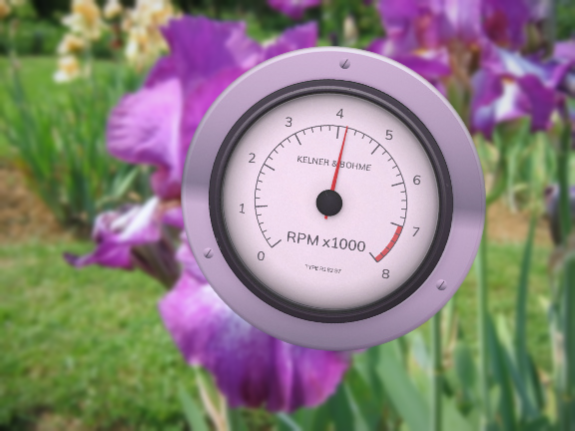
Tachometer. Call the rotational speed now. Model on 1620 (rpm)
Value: 4200 (rpm)
